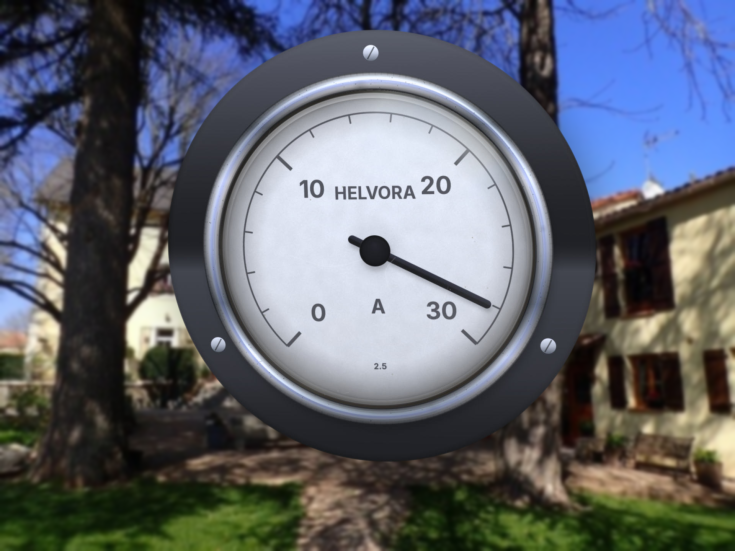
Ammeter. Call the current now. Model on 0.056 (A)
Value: 28 (A)
